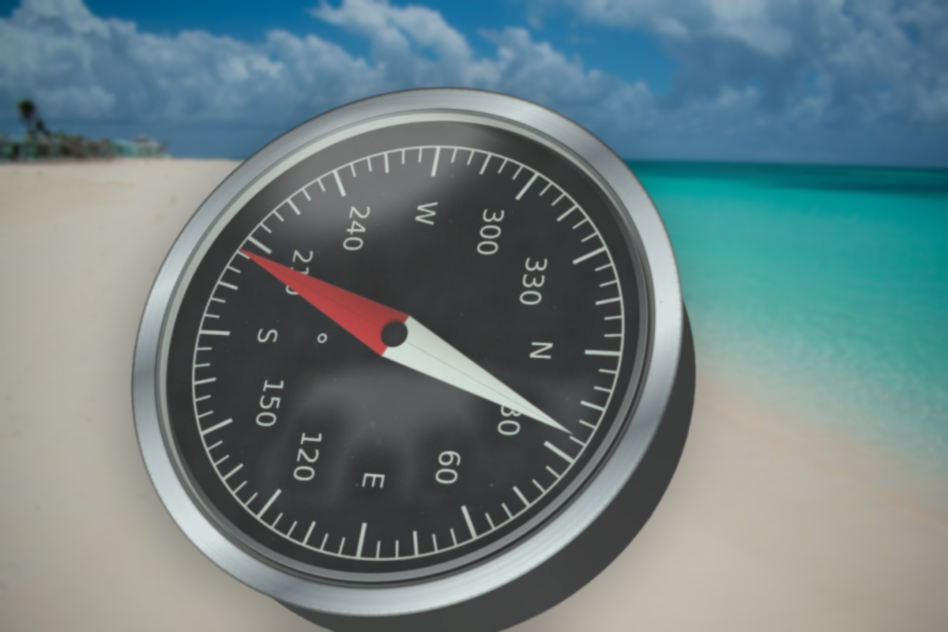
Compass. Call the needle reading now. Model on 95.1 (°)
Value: 205 (°)
